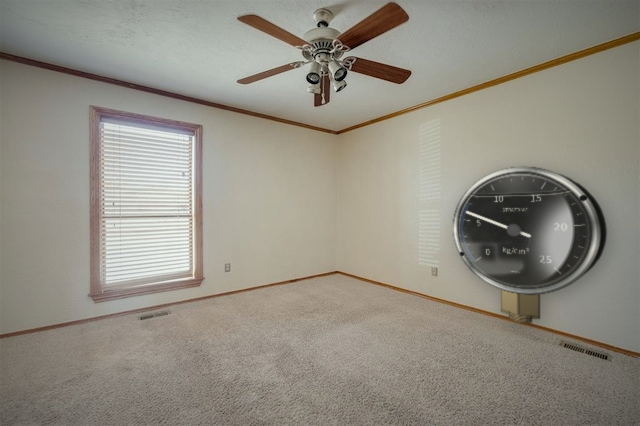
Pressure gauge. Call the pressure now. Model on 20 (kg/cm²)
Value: 6 (kg/cm²)
